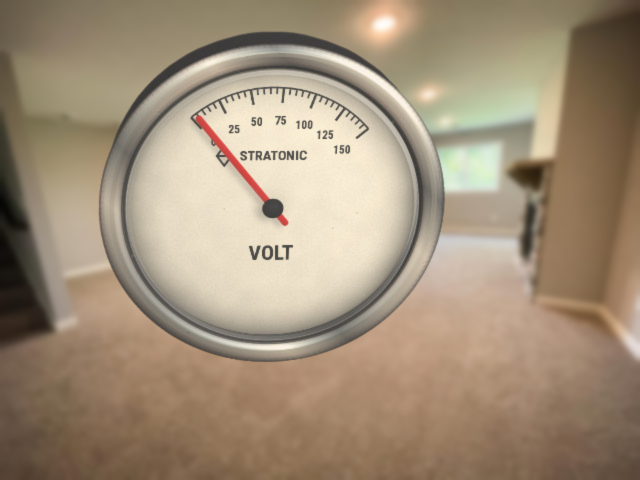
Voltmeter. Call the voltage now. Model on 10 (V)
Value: 5 (V)
